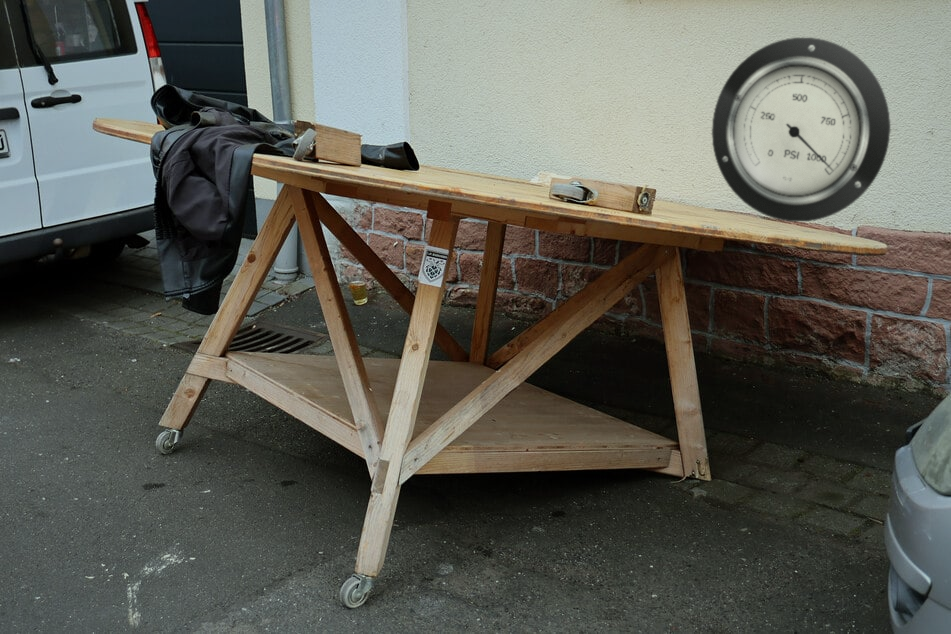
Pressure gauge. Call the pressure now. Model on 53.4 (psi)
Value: 975 (psi)
